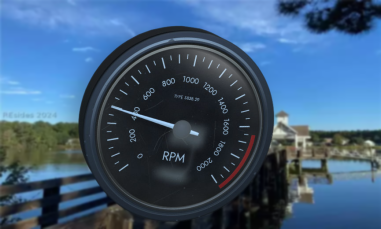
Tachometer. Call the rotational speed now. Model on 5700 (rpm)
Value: 400 (rpm)
